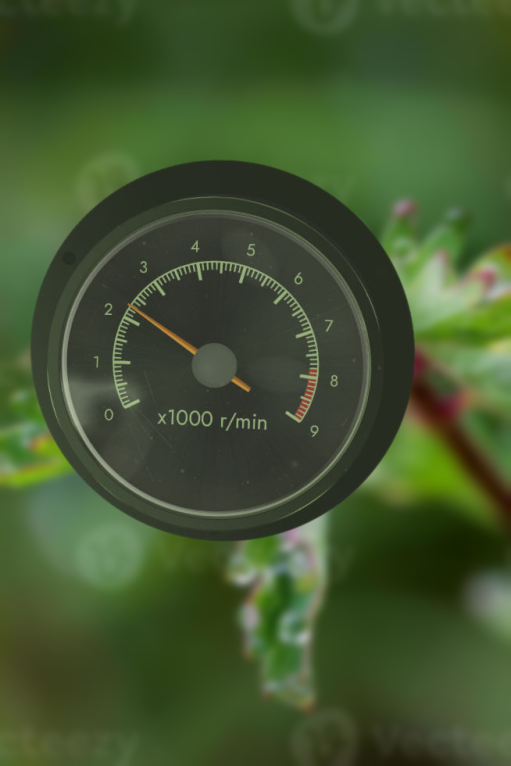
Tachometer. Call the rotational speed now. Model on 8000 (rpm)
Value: 2300 (rpm)
